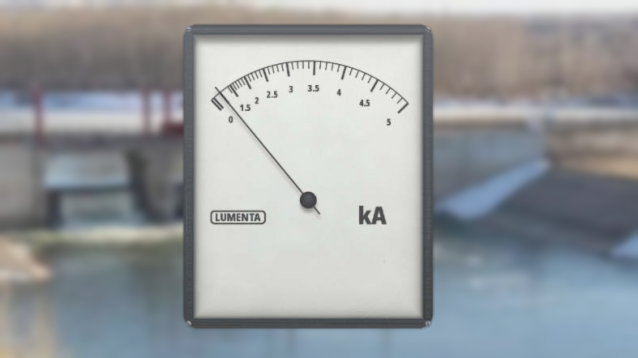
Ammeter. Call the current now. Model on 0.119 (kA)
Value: 1 (kA)
